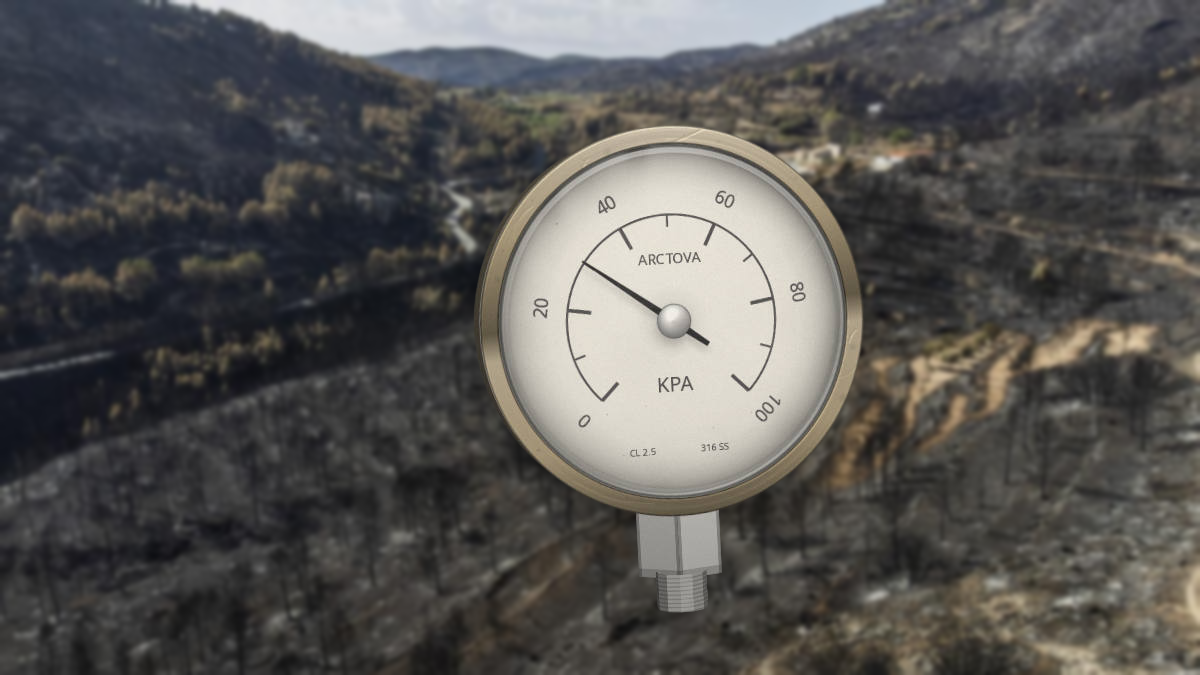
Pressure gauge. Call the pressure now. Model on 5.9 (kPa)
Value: 30 (kPa)
